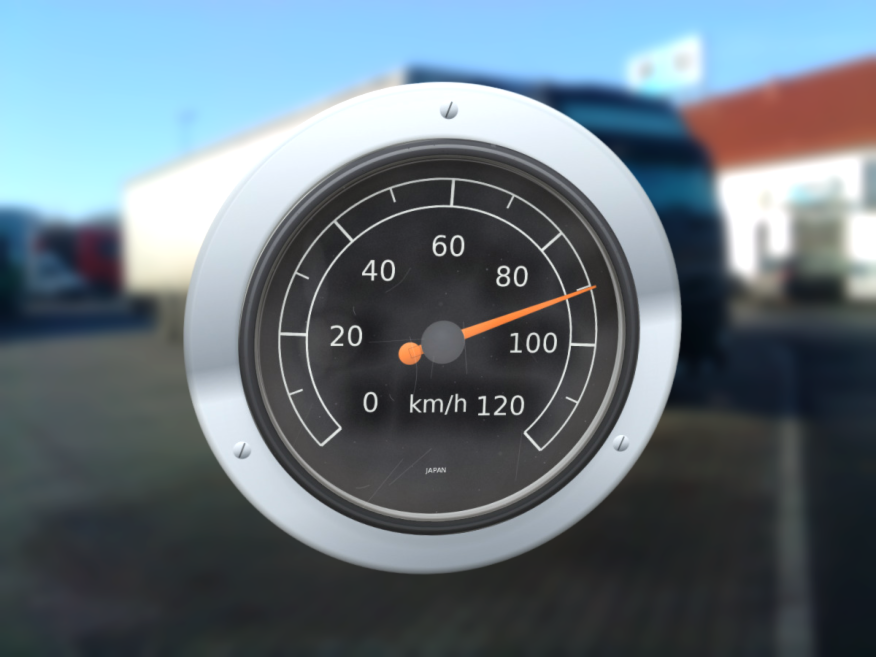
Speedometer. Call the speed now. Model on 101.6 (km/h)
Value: 90 (km/h)
